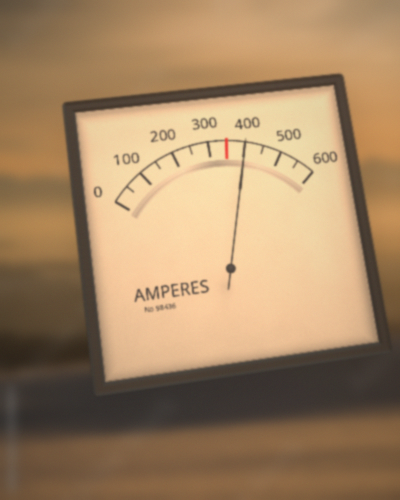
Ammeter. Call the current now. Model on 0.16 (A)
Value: 400 (A)
